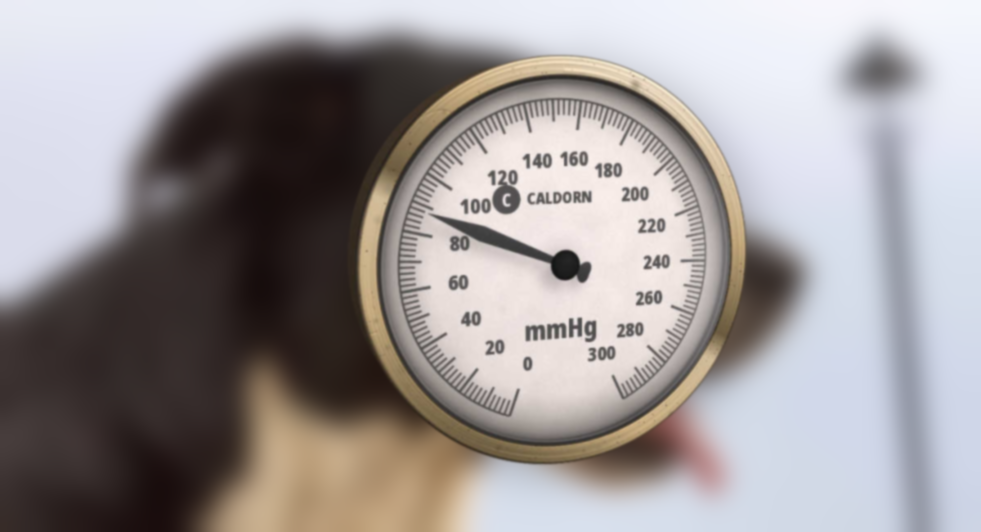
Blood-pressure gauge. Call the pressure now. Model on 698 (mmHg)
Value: 88 (mmHg)
